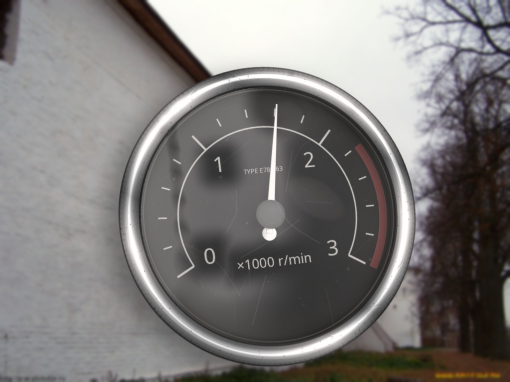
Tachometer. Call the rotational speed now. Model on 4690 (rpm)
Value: 1600 (rpm)
